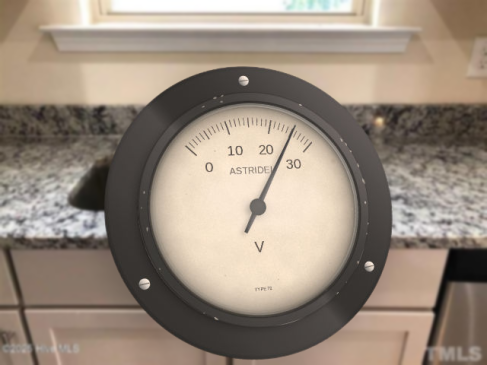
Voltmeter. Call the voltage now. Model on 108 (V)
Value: 25 (V)
